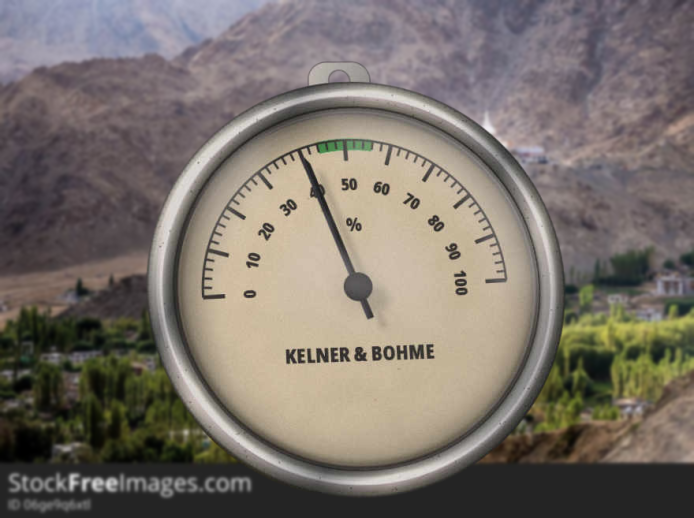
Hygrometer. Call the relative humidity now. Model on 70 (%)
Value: 40 (%)
